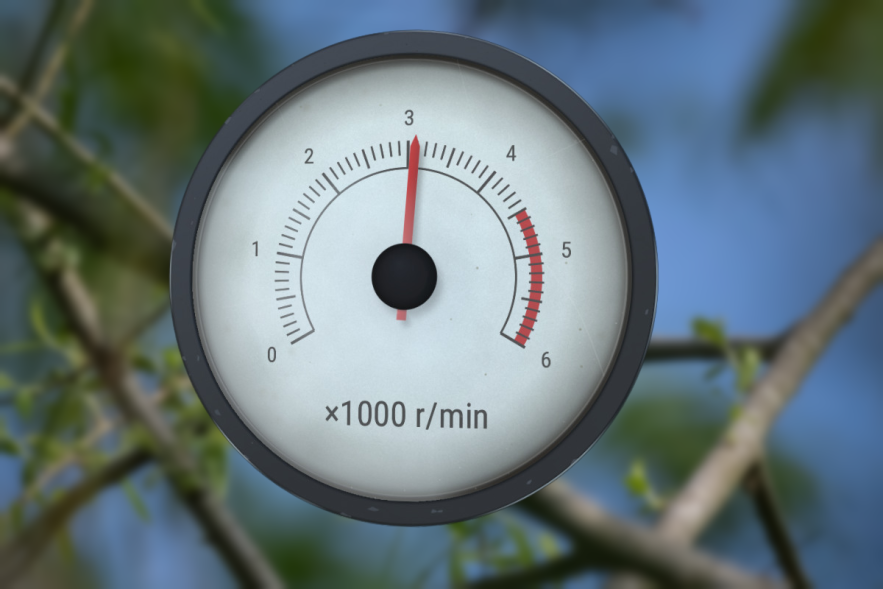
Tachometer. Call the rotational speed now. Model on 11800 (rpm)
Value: 3100 (rpm)
